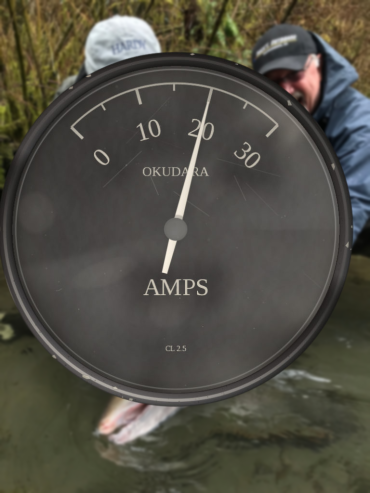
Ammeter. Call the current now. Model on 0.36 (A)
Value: 20 (A)
